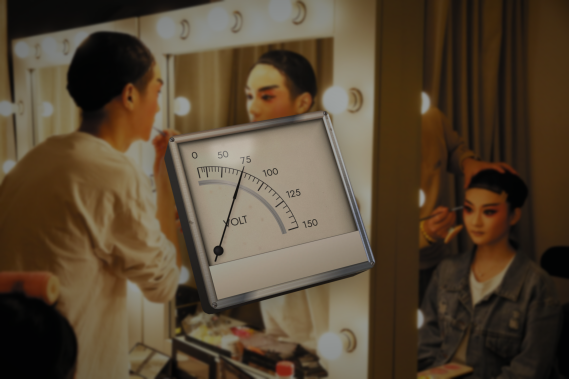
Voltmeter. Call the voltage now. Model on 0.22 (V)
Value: 75 (V)
